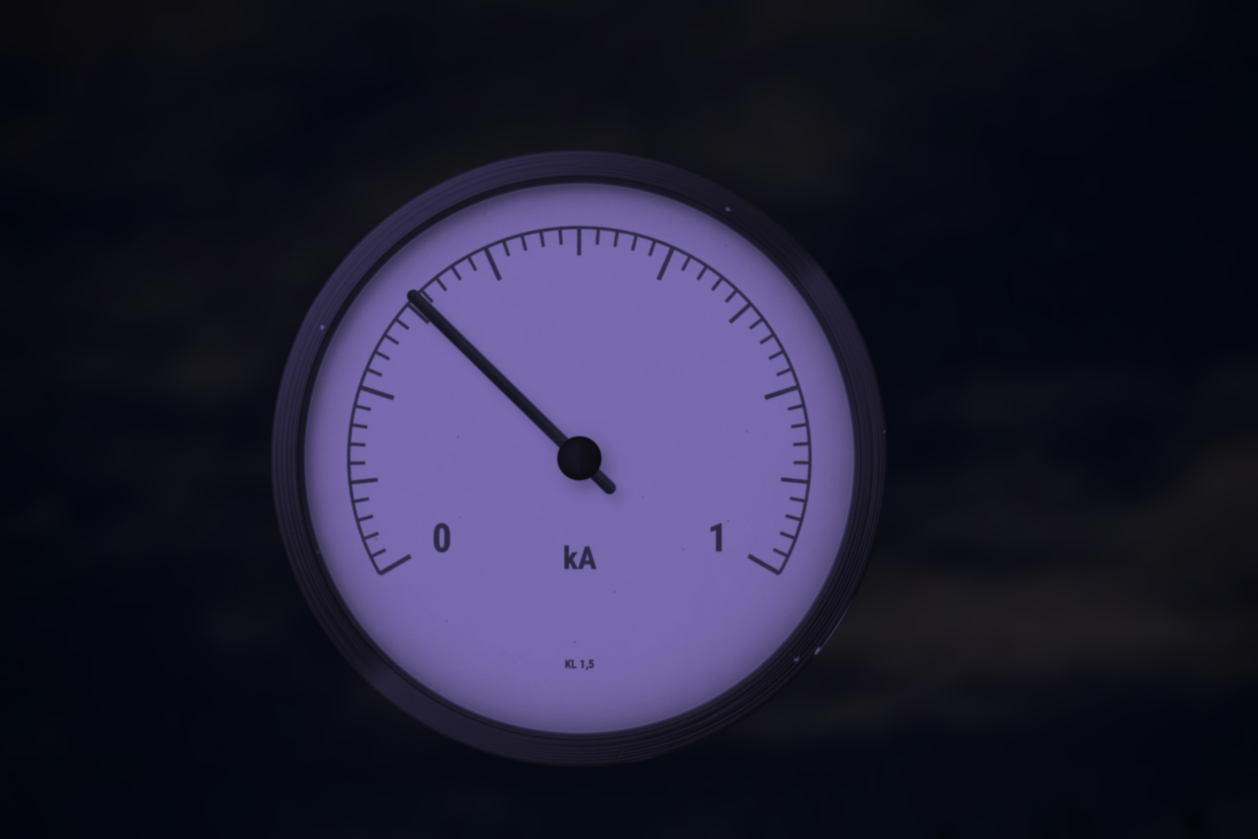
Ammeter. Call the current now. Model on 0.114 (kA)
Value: 0.31 (kA)
